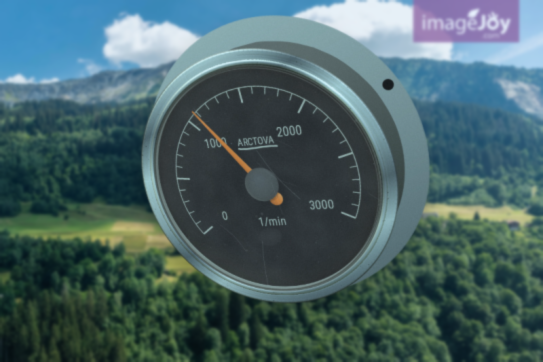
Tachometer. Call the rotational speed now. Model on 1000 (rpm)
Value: 1100 (rpm)
